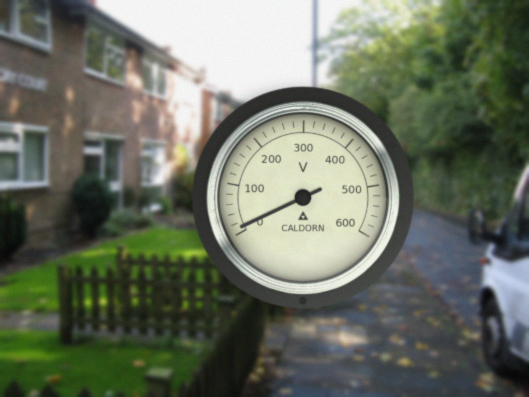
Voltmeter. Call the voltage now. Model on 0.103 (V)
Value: 10 (V)
